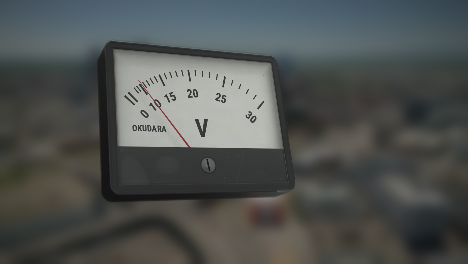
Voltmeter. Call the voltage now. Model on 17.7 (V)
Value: 10 (V)
